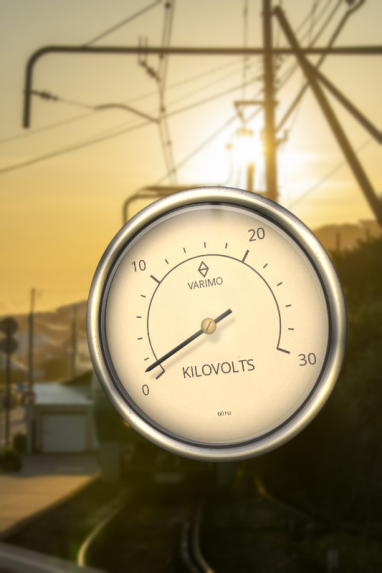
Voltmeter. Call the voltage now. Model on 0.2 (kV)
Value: 1 (kV)
